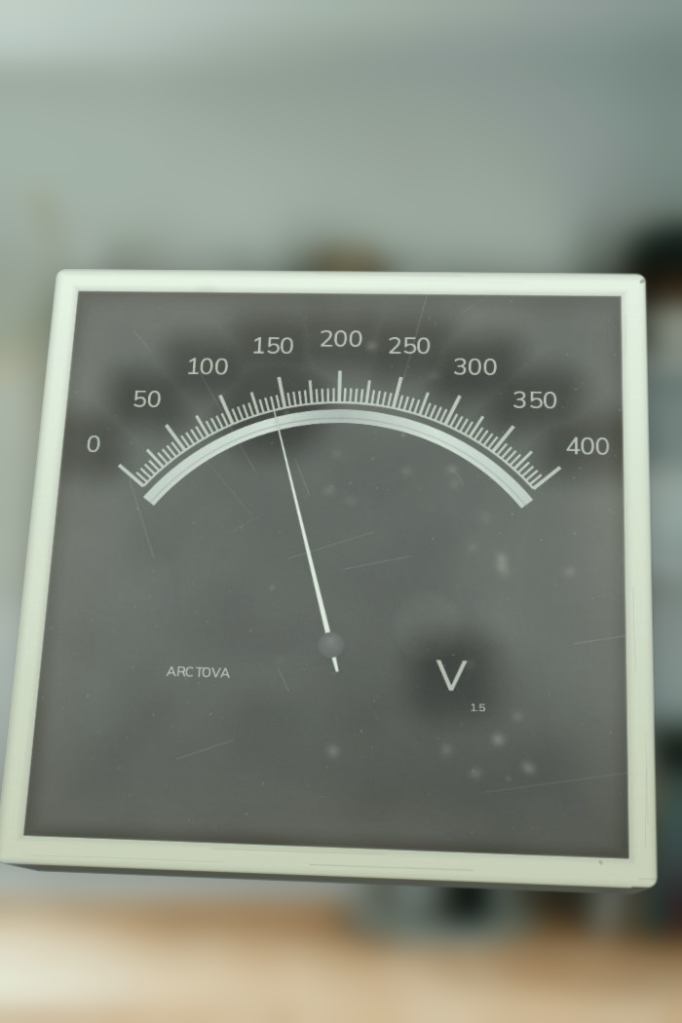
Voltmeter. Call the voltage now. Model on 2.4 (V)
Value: 140 (V)
